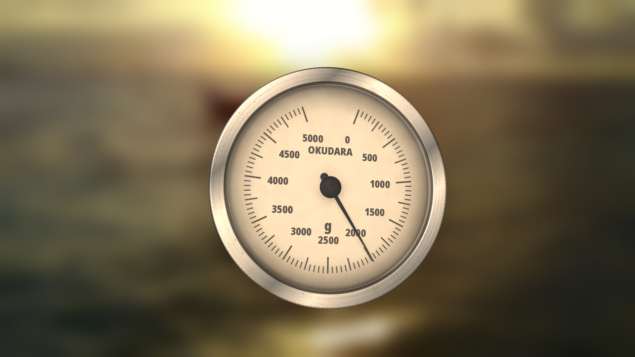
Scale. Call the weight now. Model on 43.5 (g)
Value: 2000 (g)
